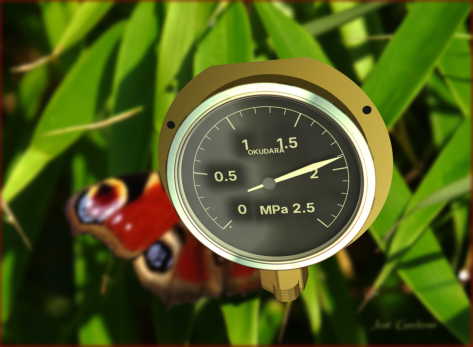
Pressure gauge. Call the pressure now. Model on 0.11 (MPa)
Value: 1.9 (MPa)
